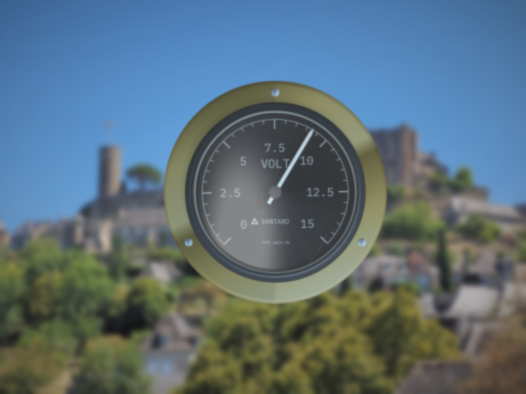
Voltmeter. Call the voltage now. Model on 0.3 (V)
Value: 9.25 (V)
